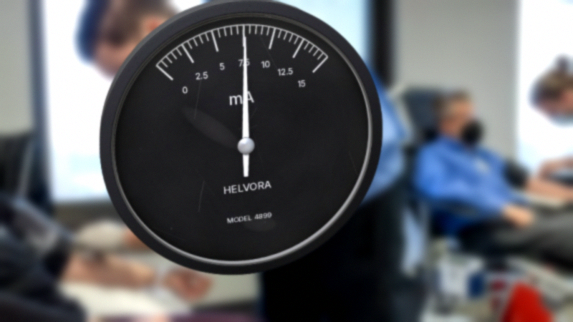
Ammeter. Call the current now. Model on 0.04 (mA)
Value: 7.5 (mA)
